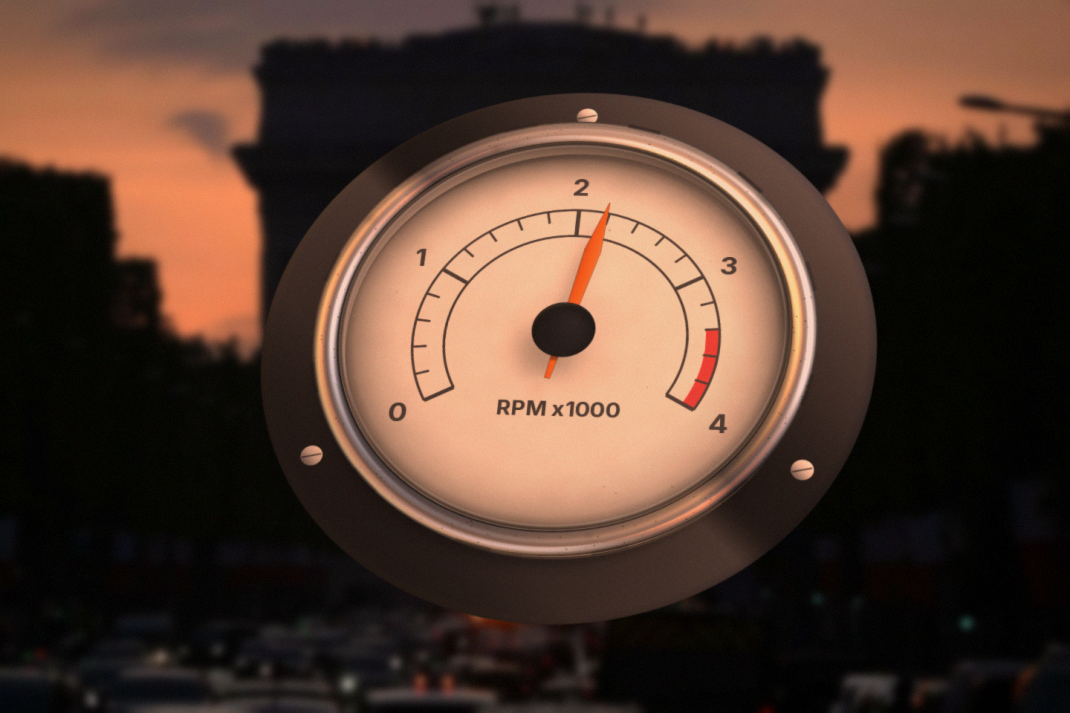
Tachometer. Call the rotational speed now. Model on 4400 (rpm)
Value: 2200 (rpm)
